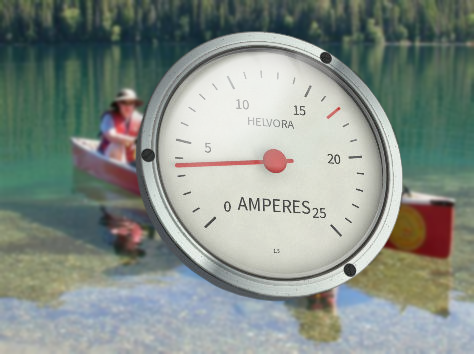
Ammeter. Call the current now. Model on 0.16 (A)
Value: 3.5 (A)
